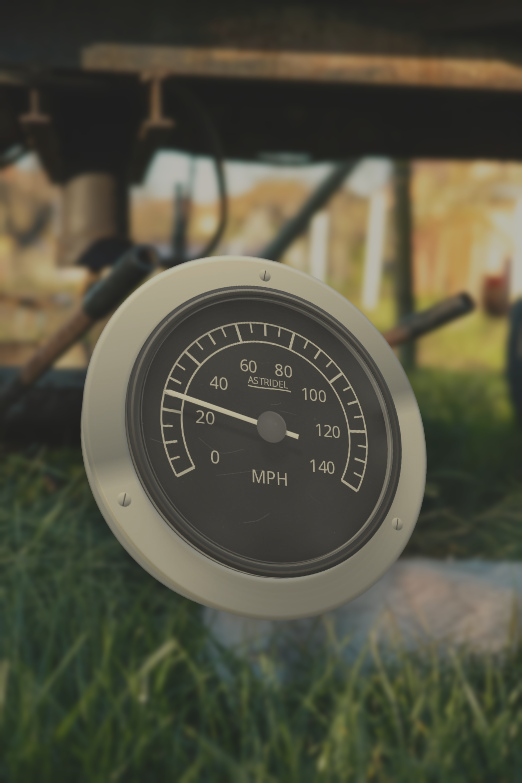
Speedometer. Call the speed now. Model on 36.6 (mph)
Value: 25 (mph)
